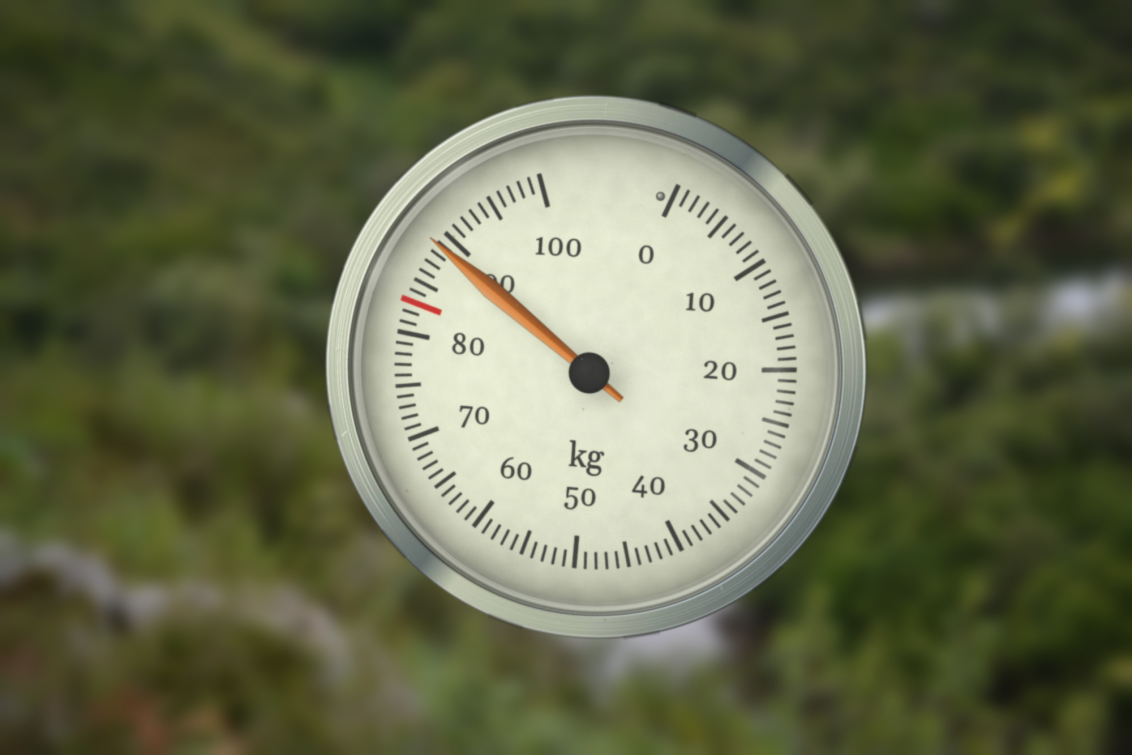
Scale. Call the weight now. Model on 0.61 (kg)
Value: 89 (kg)
